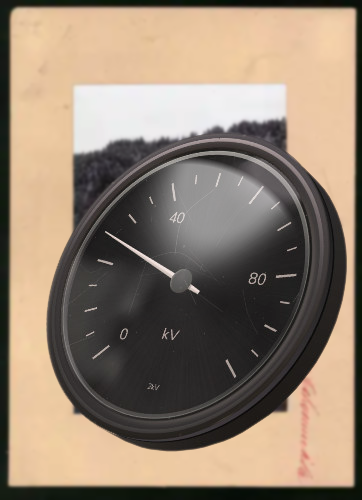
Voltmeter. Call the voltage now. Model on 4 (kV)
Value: 25 (kV)
